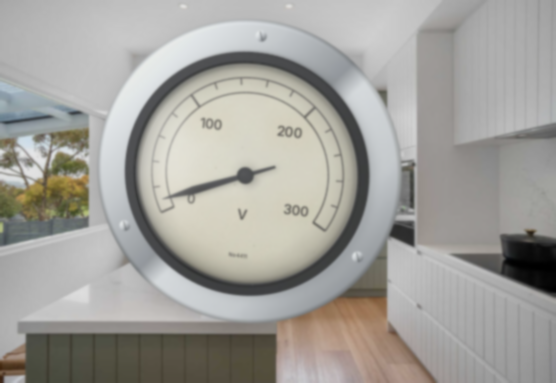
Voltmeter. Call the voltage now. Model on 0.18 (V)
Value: 10 (V)
